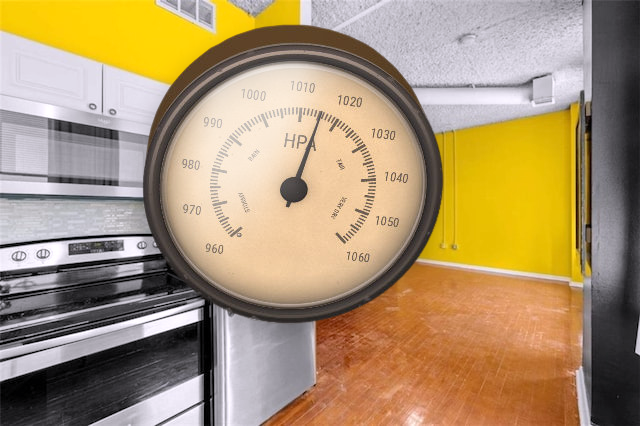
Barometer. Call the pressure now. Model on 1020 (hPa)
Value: 1015 (hPa)
